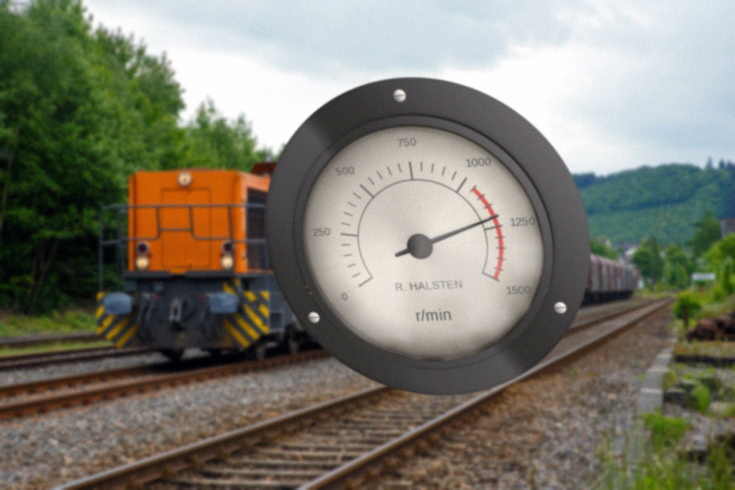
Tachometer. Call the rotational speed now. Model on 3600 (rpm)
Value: 1200 (rpm)
